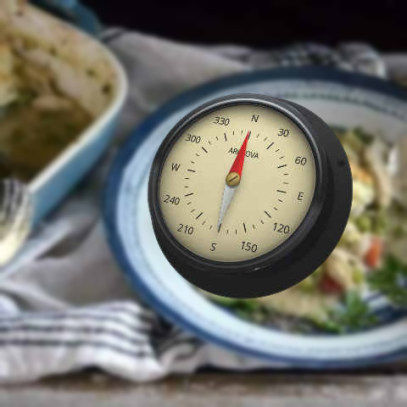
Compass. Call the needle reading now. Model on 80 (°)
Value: 0 (°)
